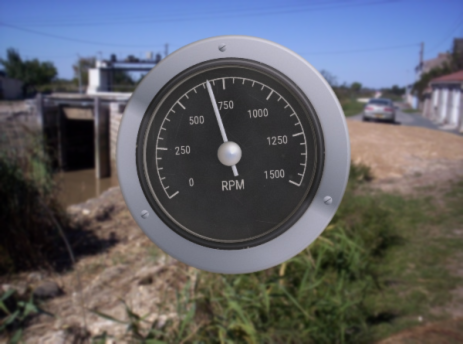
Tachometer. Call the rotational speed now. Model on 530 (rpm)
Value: 675 (rpm)
